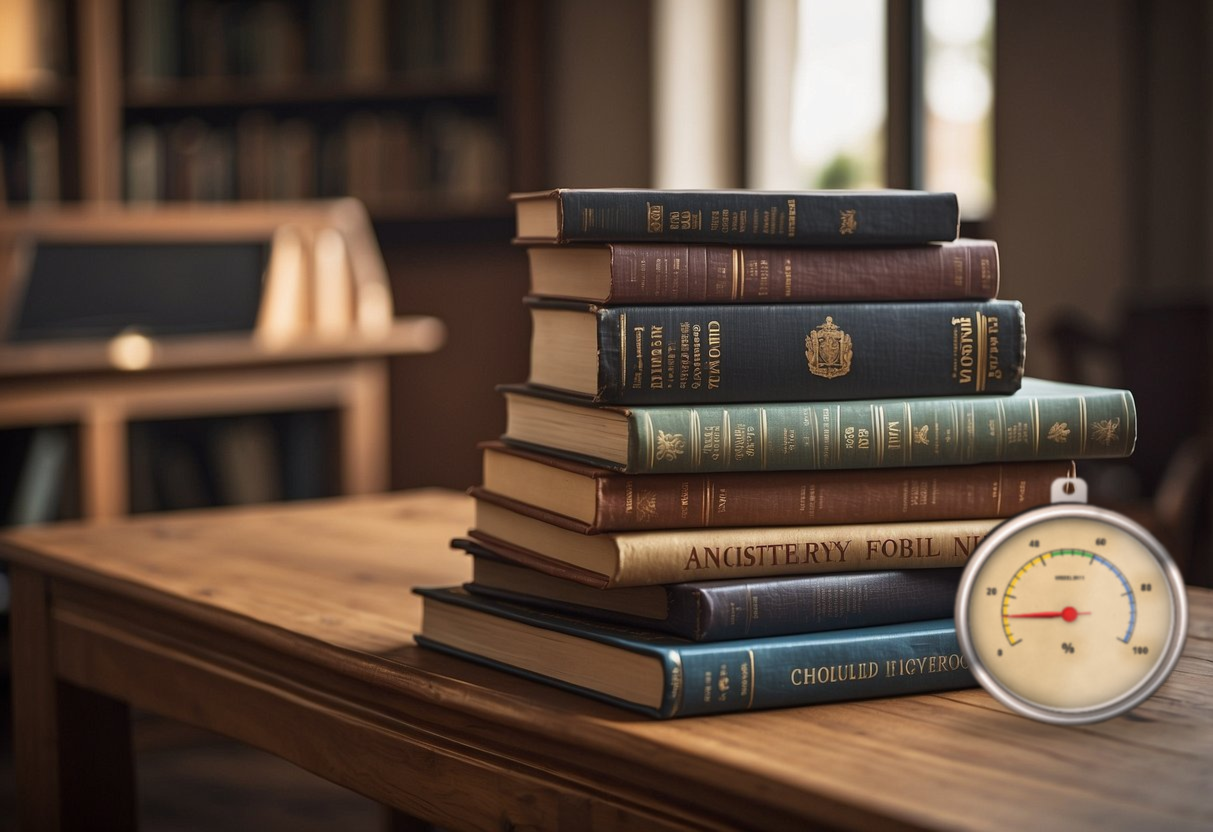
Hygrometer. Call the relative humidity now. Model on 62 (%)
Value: 12 (%)
